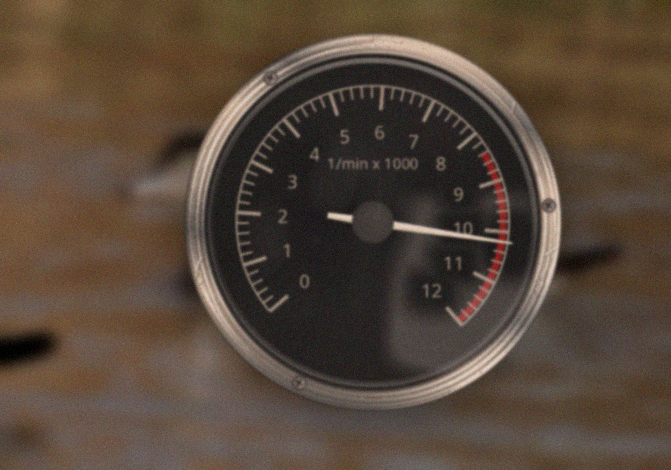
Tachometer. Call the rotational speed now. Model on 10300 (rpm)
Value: 10200 (rpm)
